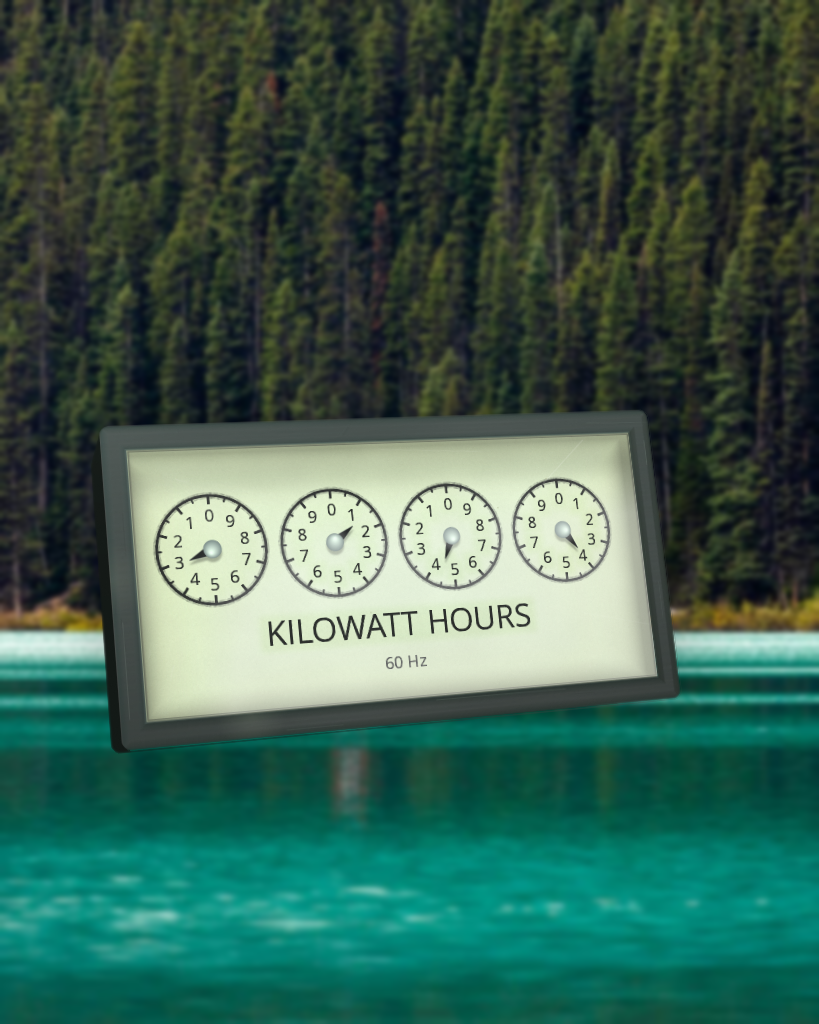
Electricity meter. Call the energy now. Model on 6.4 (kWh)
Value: 3144 (kWh)
